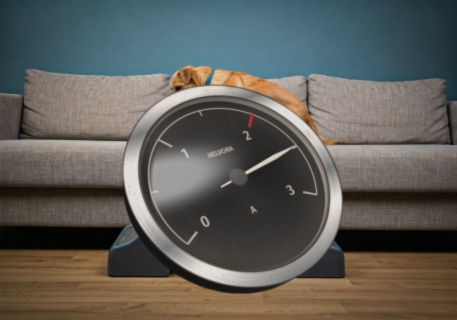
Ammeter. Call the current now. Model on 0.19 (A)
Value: 2.5 (A)
